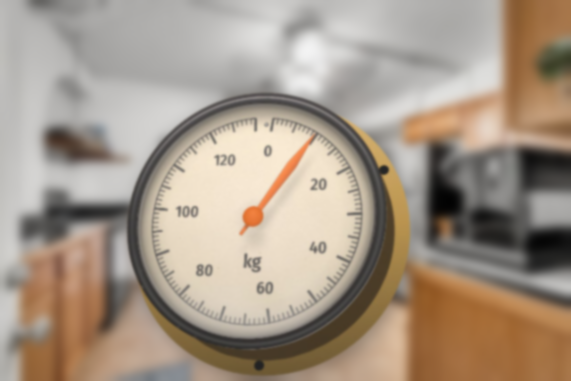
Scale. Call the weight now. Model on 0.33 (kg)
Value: 10 (kg)
